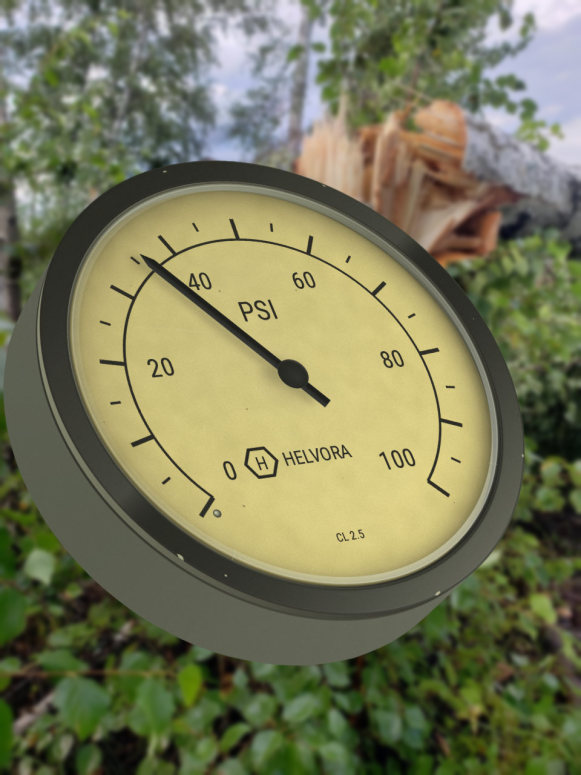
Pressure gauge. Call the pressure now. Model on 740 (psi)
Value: 35 (psi)
